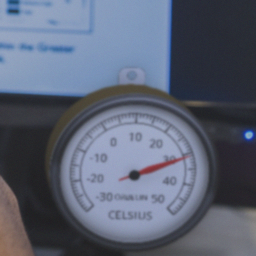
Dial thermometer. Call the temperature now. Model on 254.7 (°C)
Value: 30 (°C)
